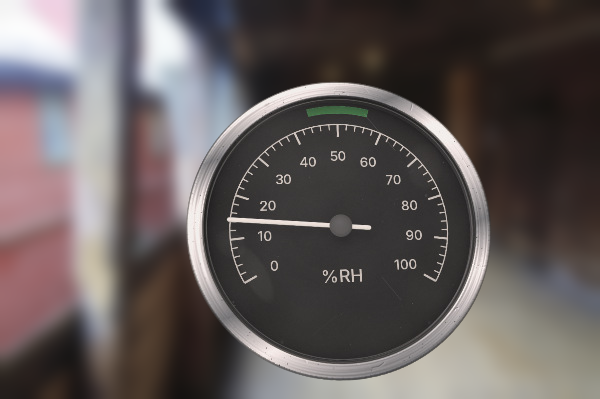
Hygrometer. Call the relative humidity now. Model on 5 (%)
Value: 14 (%)
